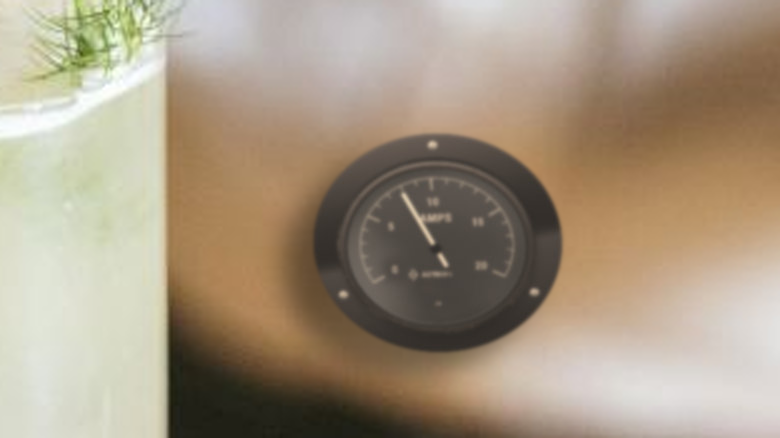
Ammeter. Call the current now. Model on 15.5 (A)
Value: 8 (A)
